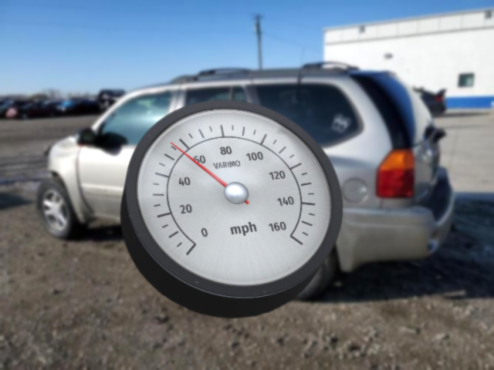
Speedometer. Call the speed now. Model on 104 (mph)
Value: 55 (mph)
